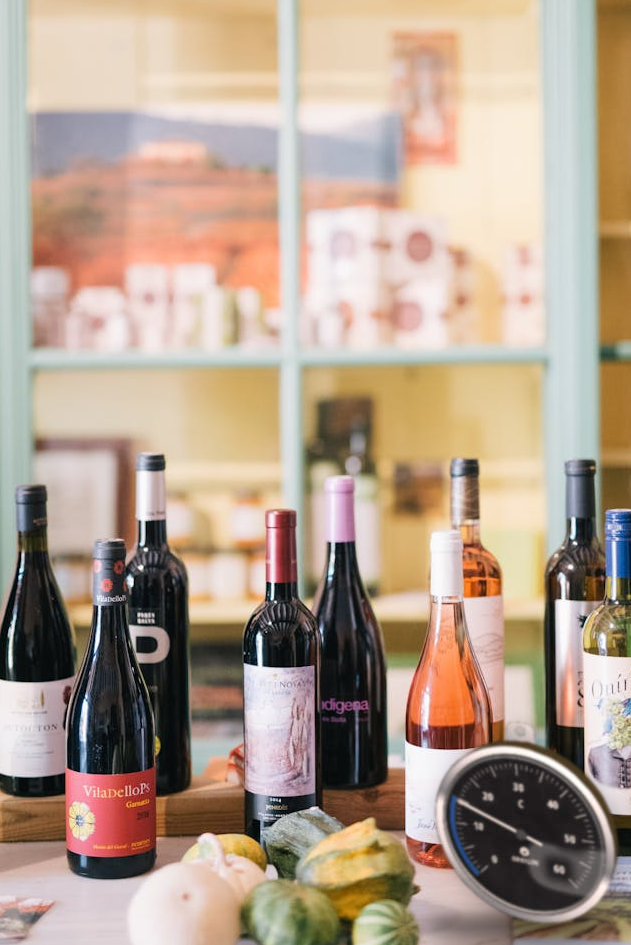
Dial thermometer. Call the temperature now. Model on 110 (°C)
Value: 15 (°C)
